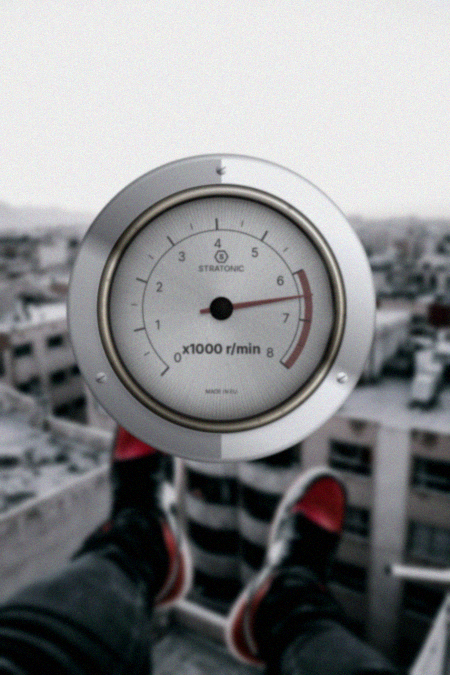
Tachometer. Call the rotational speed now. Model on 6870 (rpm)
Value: 6500 (rpm)
